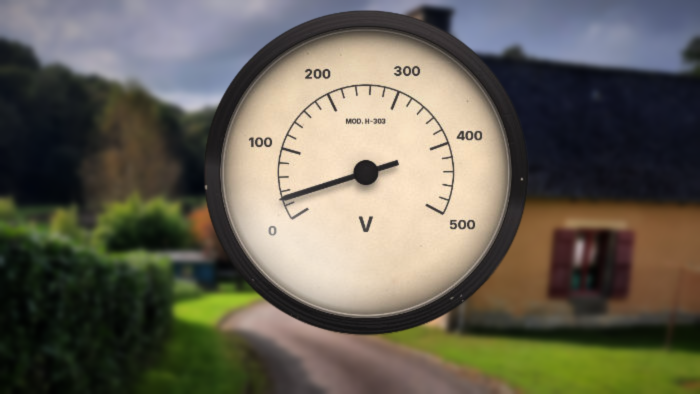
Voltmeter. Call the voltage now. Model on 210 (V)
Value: 30 (V)
